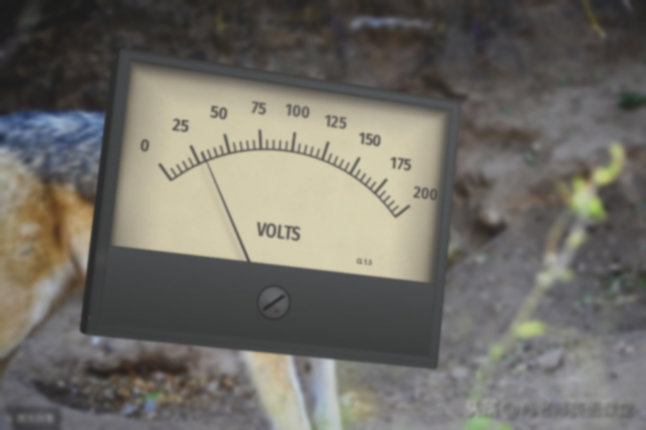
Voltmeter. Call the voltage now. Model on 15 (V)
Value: 30 (V)
